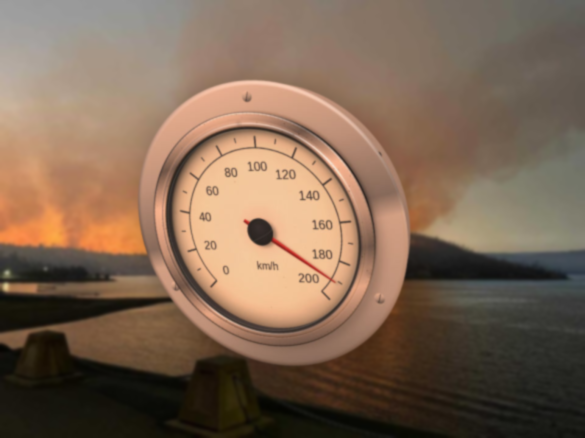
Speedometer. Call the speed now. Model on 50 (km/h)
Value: 190 (km/h)
